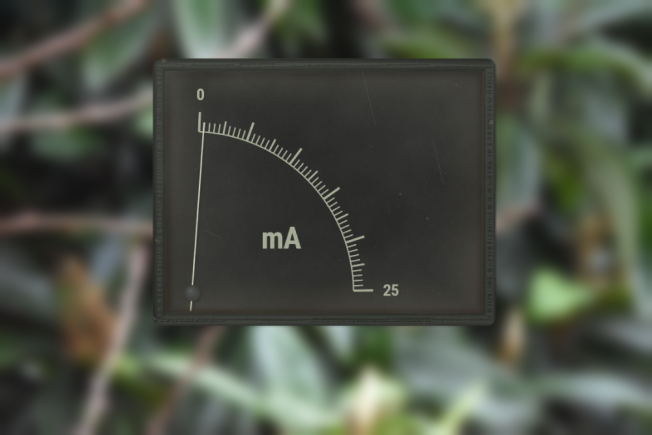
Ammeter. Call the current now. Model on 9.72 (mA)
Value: 0.5 (mA)
